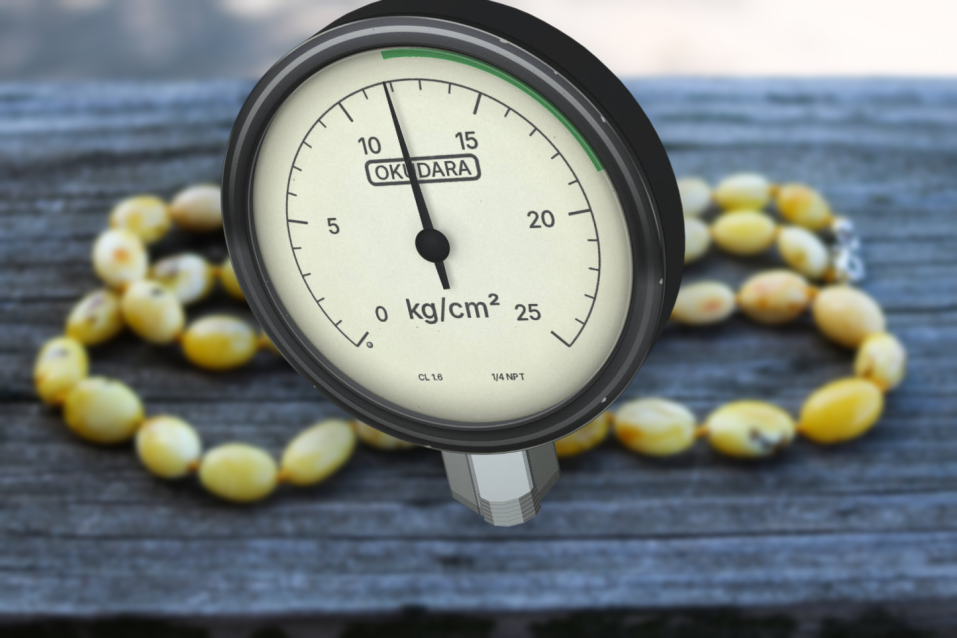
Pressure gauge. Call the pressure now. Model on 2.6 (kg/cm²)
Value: 12 (kg/cm²)
